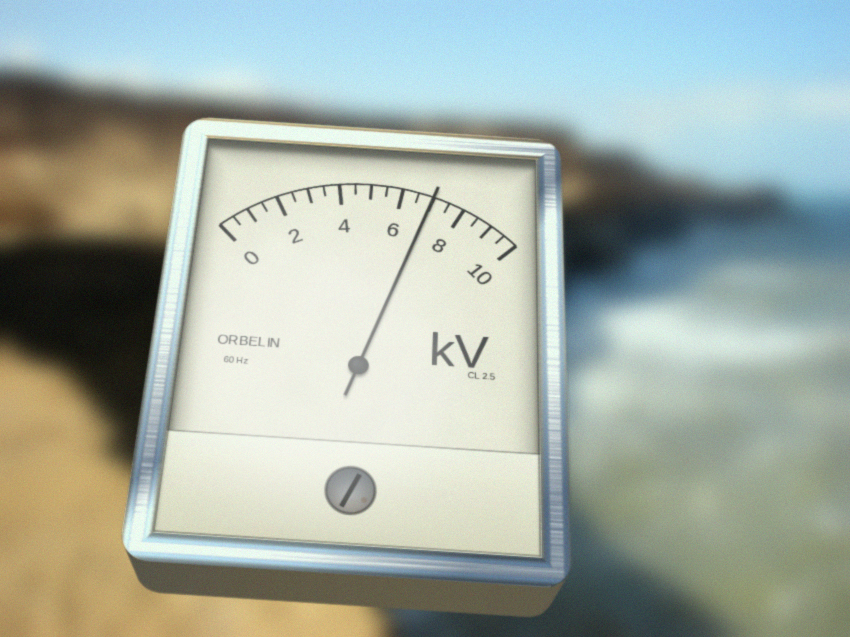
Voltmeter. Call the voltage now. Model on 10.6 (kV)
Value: 7 (kV)
